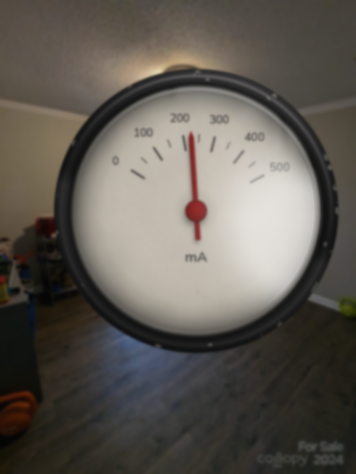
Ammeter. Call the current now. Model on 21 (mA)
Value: 225 (mA)
